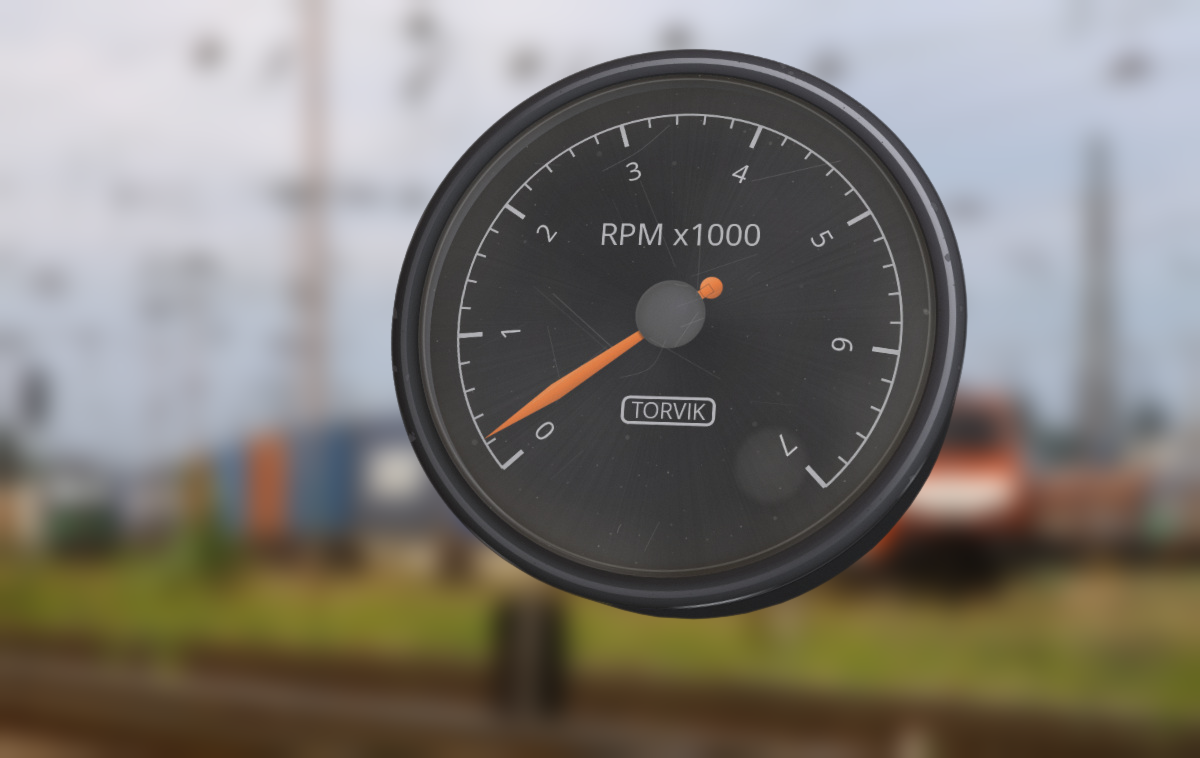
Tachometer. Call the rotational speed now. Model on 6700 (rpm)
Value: 200 (rpm)
